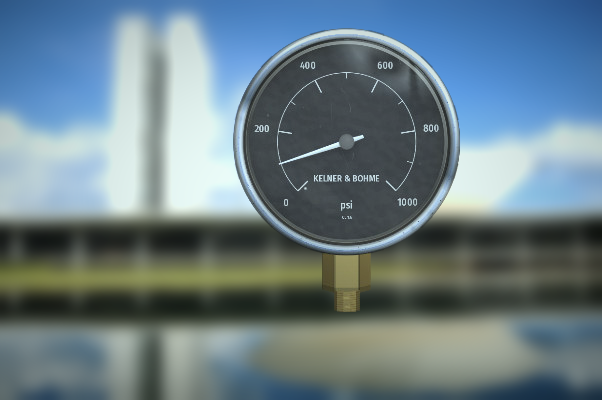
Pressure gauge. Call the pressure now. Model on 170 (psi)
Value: 100 (psi)
